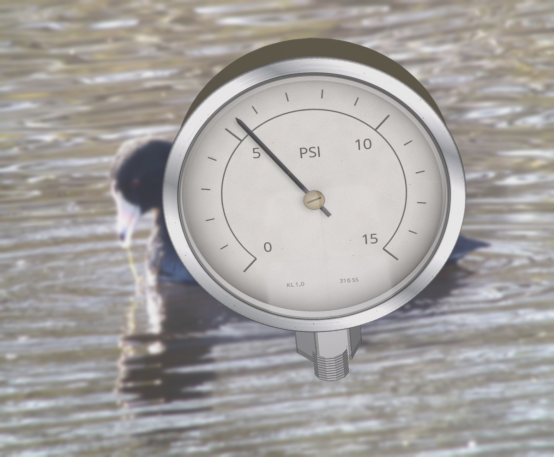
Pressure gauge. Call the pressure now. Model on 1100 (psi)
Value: 5.5 (psi)
